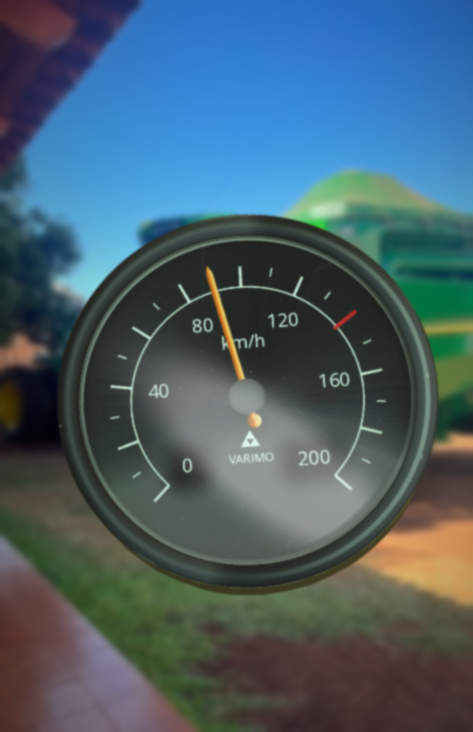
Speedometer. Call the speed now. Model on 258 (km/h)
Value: 90 (km/h)
